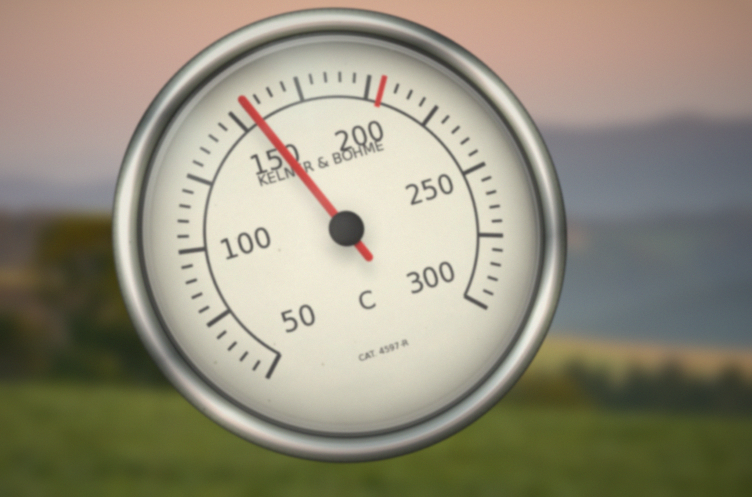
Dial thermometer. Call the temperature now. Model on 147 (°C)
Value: 155 (°C)
